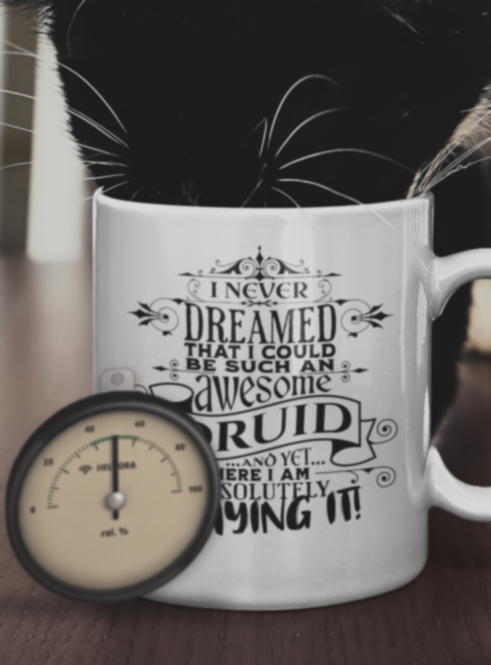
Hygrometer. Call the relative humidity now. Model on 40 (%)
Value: 50 (%)
